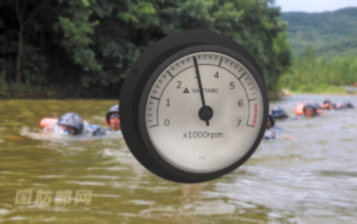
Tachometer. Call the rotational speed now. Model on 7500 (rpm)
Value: 3000 (rpm)
